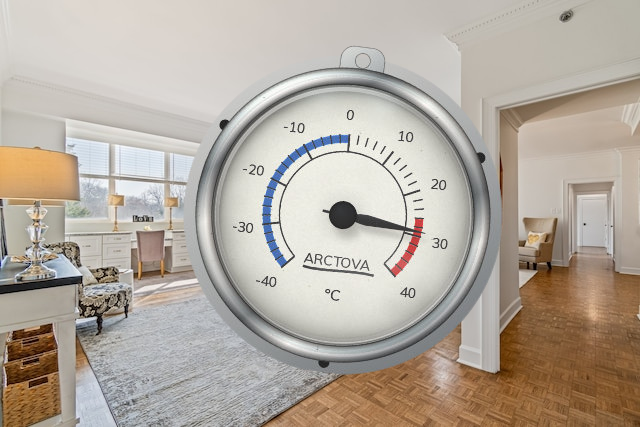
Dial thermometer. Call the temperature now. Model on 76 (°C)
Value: 29 (°C)
